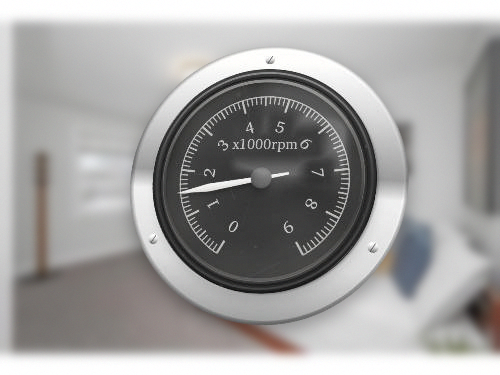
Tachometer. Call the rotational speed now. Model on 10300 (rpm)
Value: 1500 (rpm)
